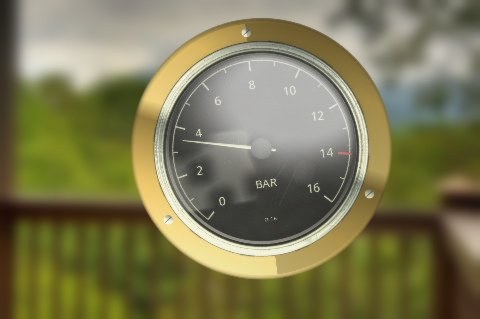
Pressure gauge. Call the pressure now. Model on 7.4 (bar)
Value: 3.5 (bar)
